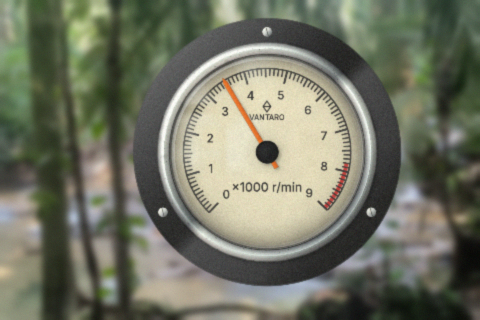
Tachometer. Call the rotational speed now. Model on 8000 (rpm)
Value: 3500 (rpm)
